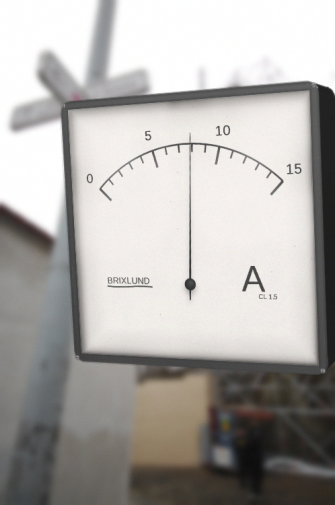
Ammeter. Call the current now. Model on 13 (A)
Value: 8 (A)
